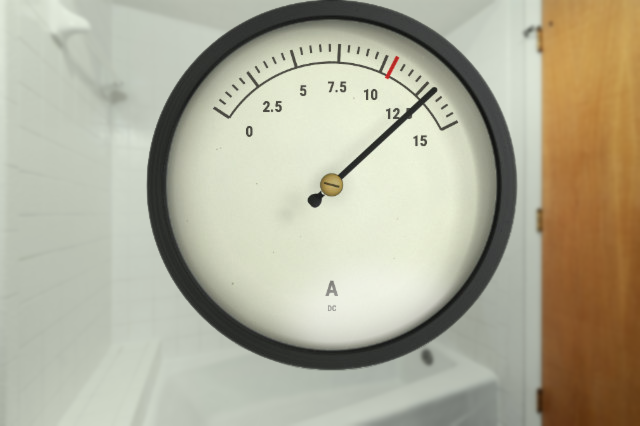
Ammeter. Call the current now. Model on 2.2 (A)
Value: 13 (A)
